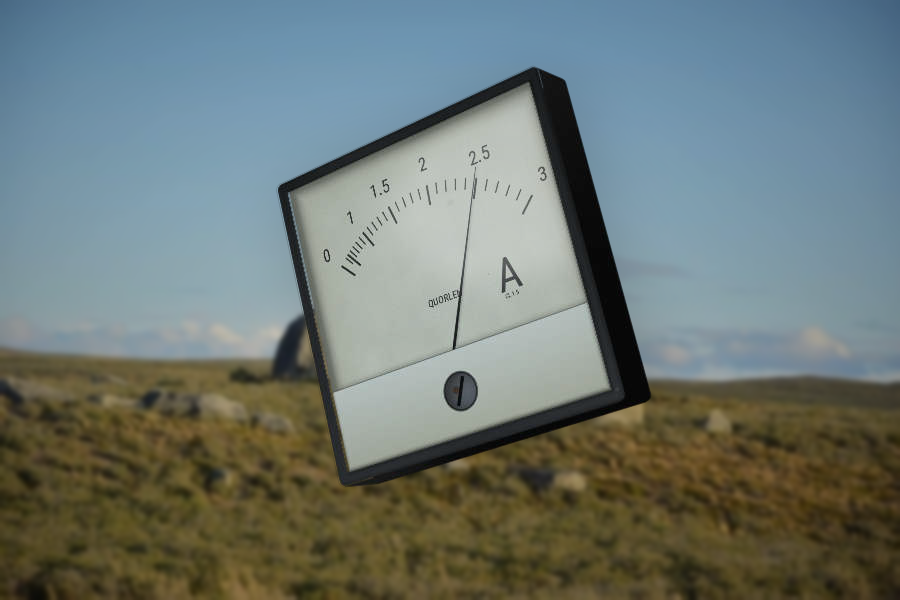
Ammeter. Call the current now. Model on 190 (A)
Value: 2.5 (A)
